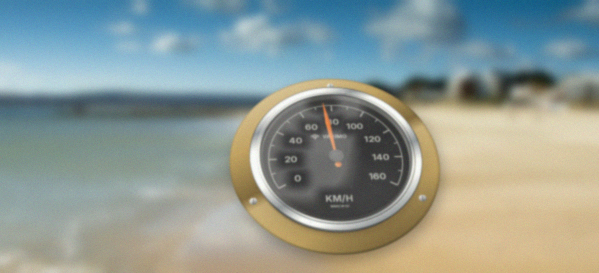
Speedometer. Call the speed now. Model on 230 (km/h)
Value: 75 (km/h)
